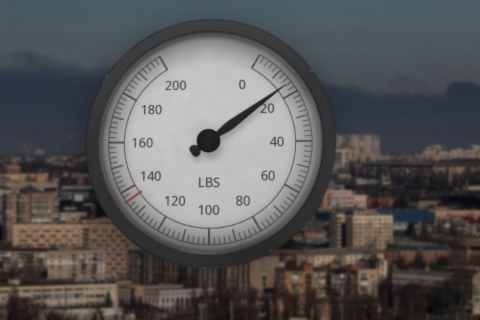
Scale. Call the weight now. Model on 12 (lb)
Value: 16 (lb)
